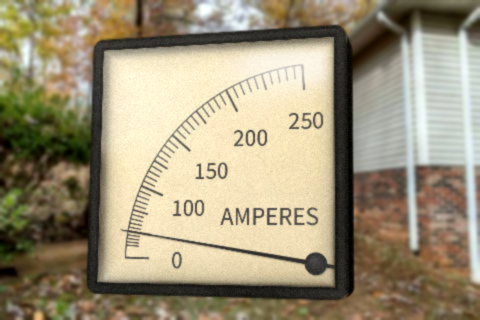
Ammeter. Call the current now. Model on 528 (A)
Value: 50 (A)
